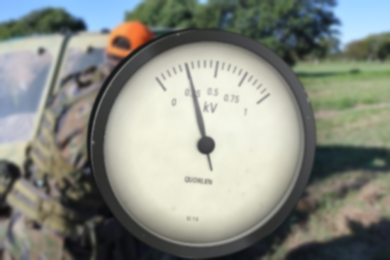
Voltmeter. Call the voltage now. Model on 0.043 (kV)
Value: 0.25 (kV)
